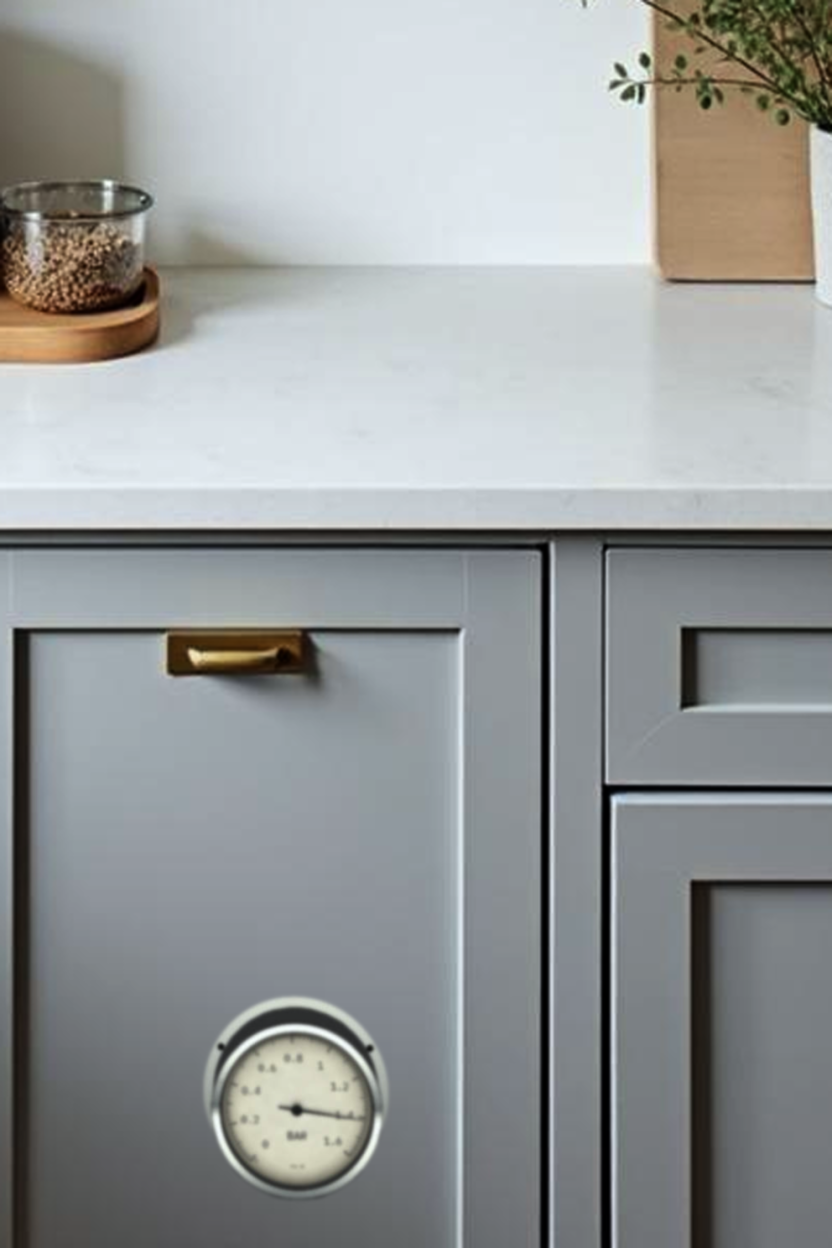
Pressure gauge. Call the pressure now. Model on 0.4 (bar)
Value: 1.4 (bar)
